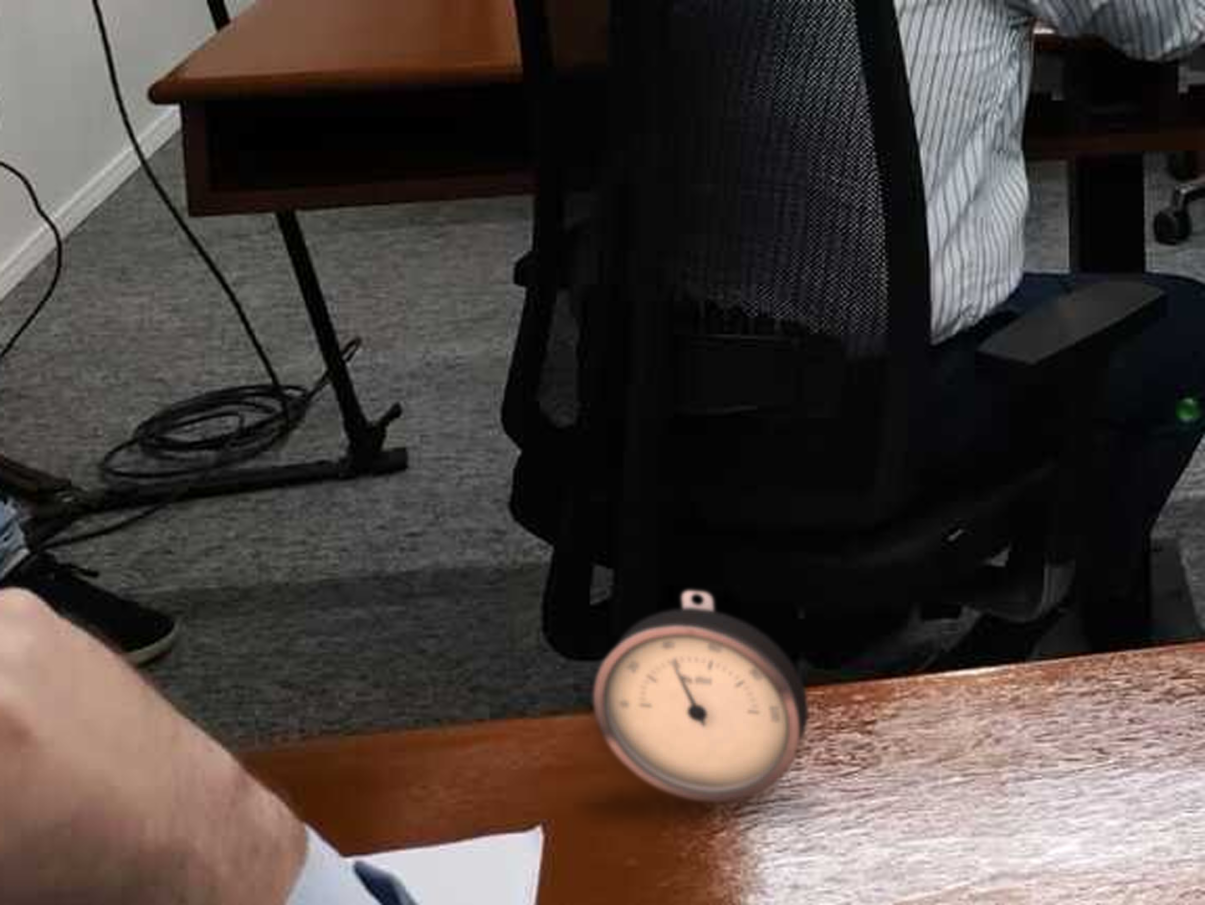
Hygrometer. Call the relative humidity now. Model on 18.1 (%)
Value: 40 (%)
